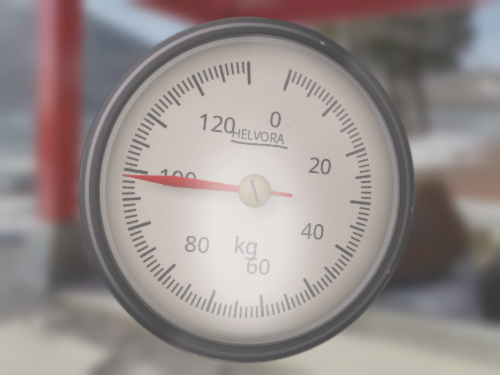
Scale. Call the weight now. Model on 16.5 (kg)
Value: 99 (kg)
